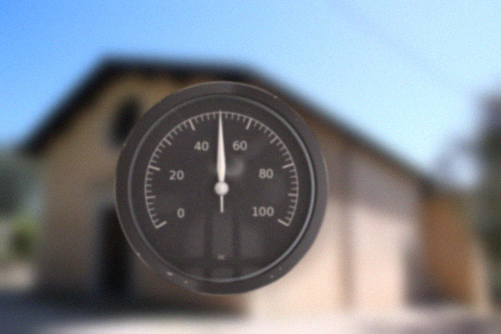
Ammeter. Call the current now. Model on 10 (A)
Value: 50 (A)
